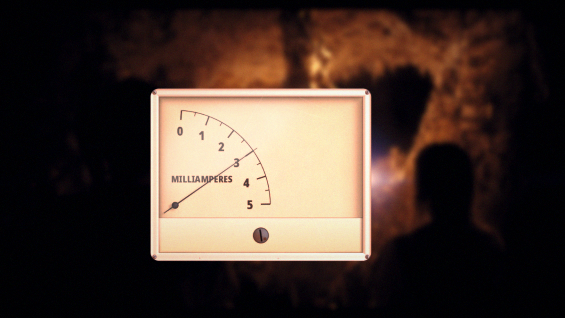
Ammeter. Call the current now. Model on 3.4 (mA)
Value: 3 (mA)
